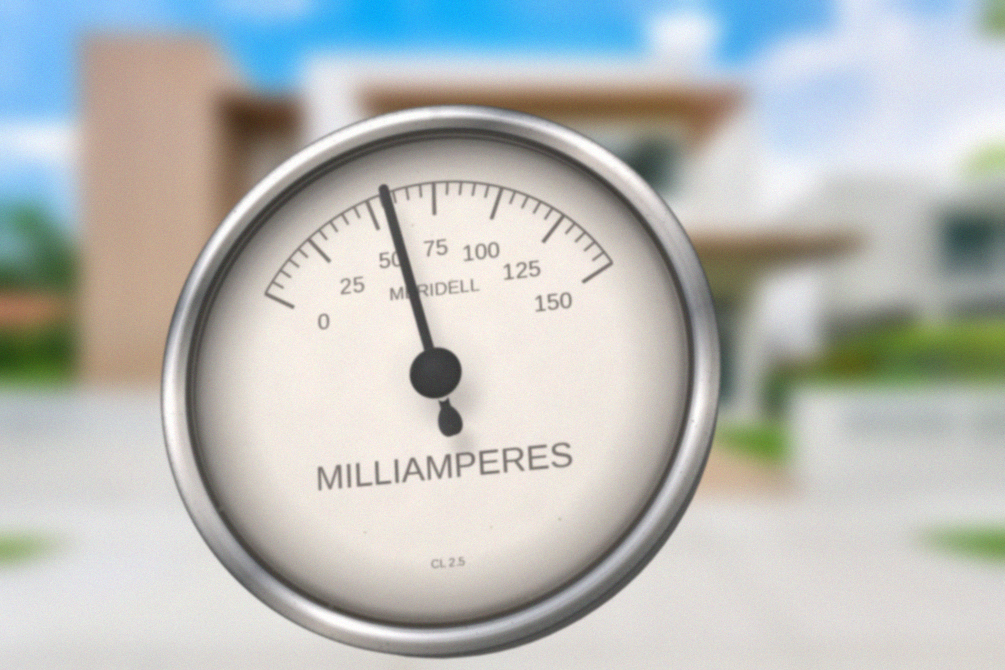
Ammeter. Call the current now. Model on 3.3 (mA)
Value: 57.5 (mA)
